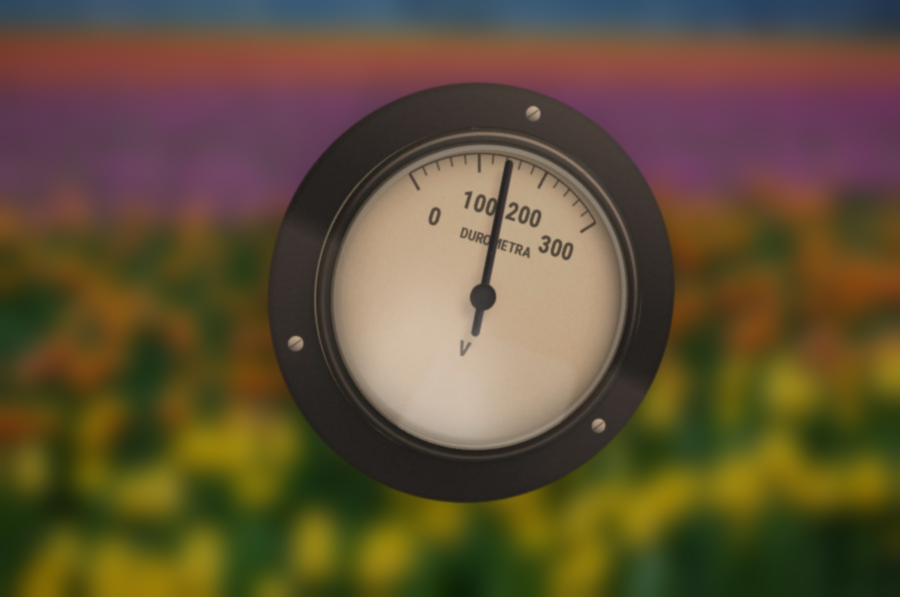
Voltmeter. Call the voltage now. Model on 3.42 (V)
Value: 140 (V)
